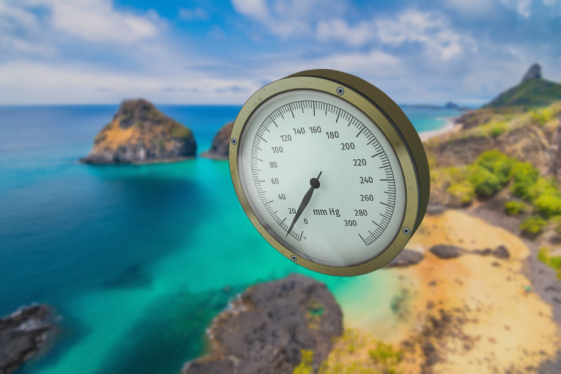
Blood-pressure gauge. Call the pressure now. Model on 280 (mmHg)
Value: 10 (mmHg)
